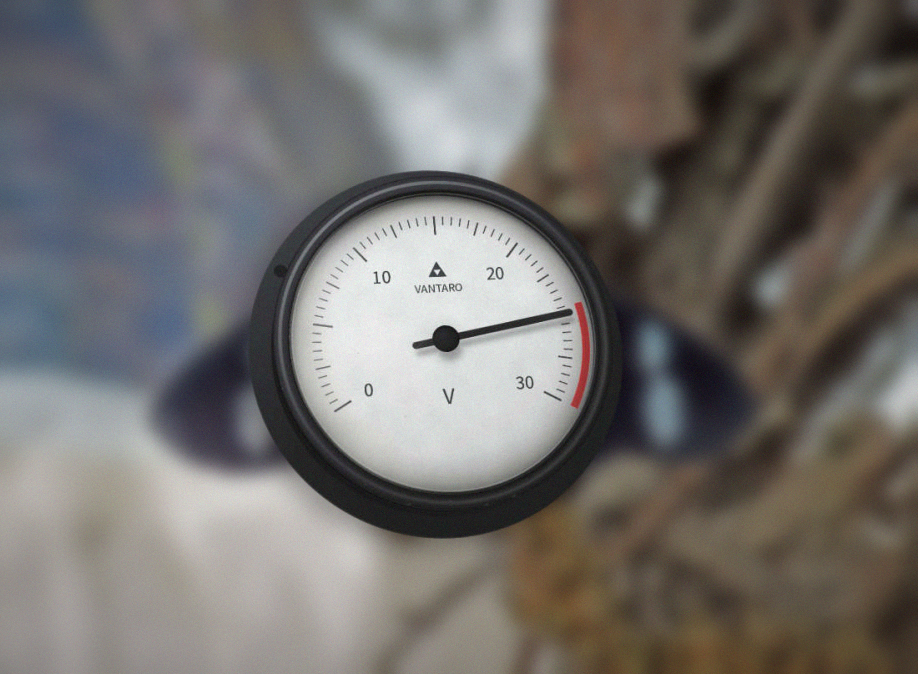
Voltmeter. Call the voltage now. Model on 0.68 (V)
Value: 25 (V)
